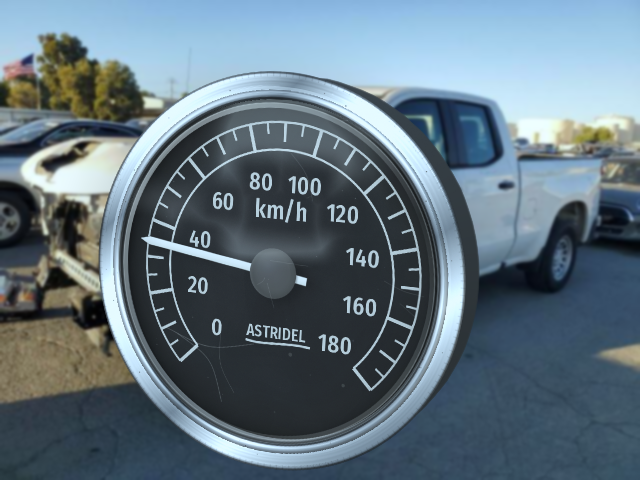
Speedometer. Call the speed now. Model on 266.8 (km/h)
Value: 35 (km/h)
